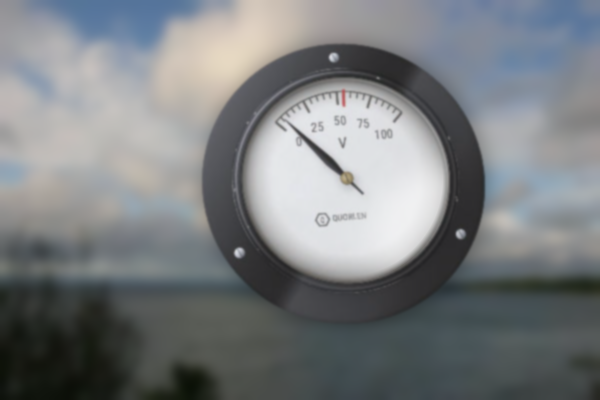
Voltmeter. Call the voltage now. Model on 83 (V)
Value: 5 (V)
